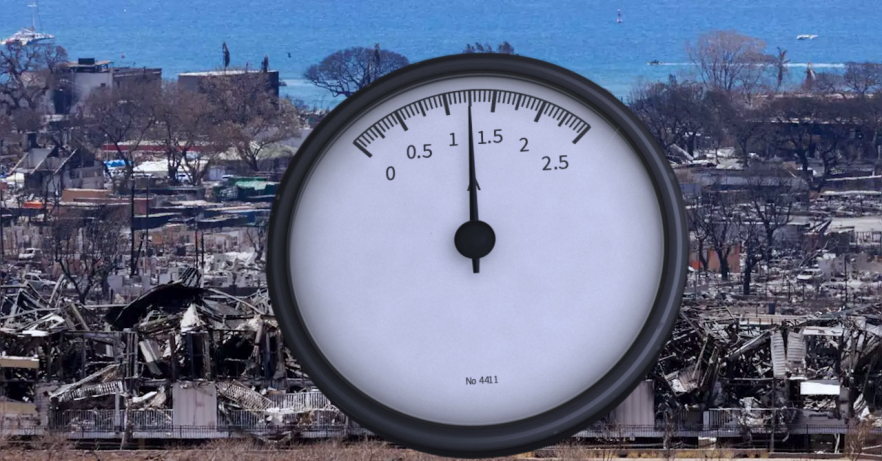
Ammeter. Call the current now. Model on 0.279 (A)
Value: 1.25 (A)
